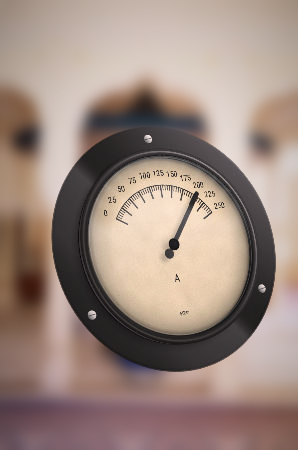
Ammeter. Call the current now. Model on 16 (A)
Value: 200 (A)
